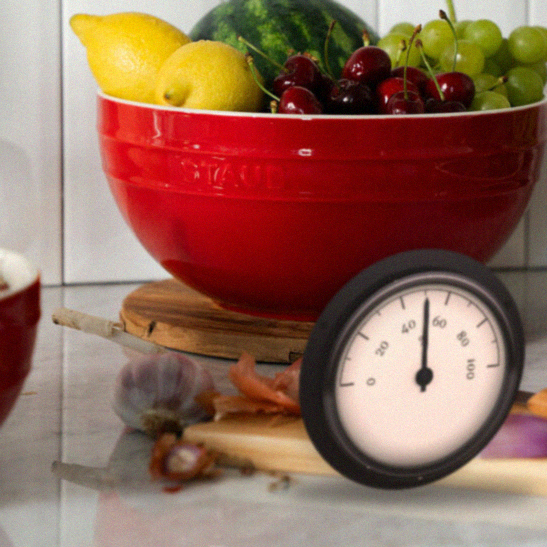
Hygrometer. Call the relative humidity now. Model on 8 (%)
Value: 50 (%)
